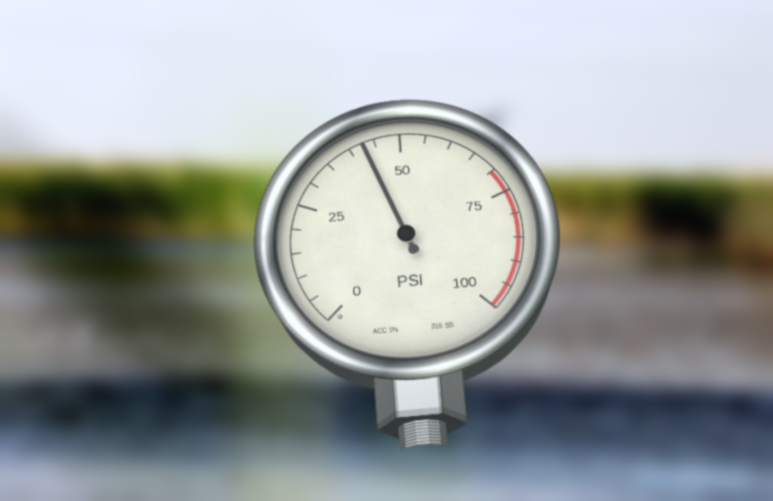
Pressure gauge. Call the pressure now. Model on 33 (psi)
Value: 42.5 (psi)
